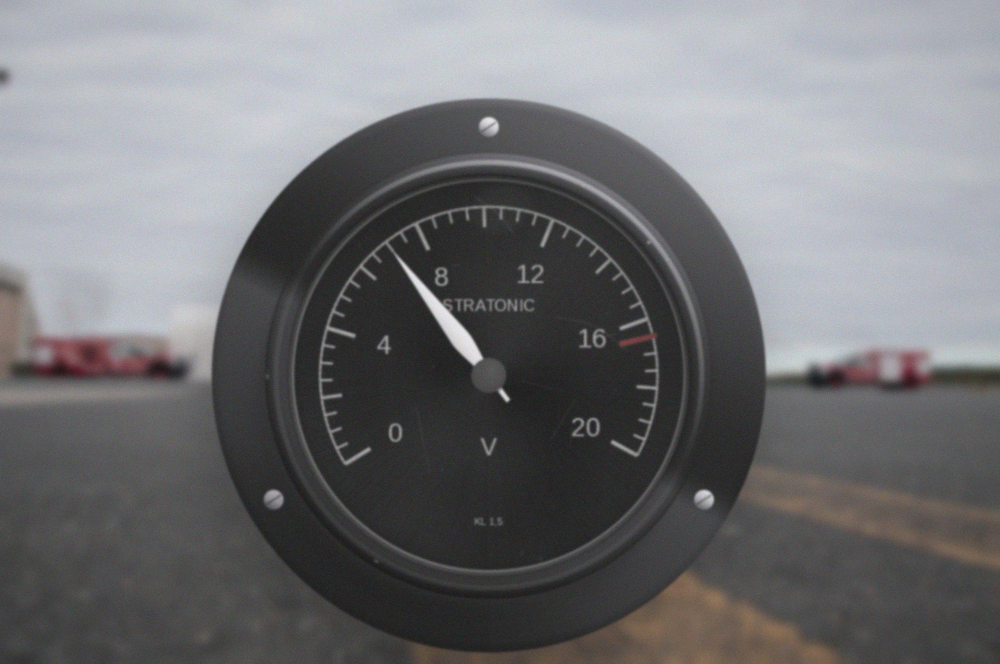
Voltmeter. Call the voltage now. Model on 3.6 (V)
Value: 7 (V)
